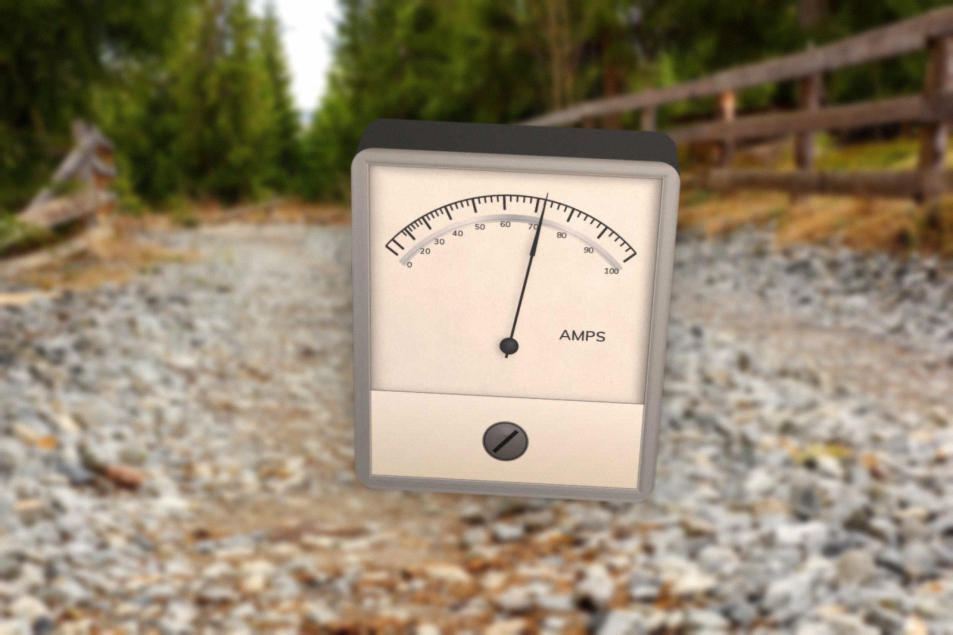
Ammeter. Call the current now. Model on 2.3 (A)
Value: 72 (A)
